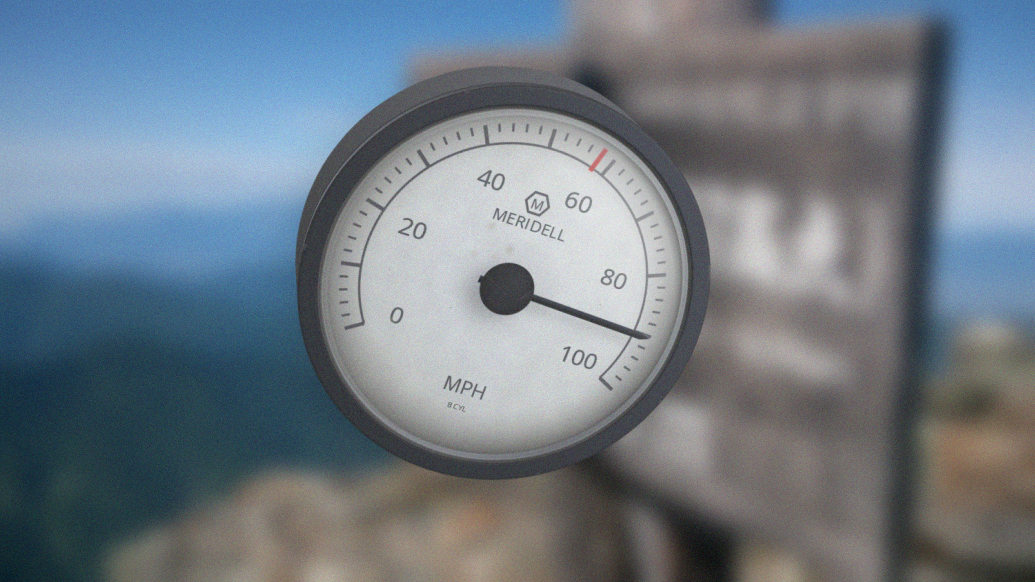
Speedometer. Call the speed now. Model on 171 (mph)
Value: 90 (mph)
